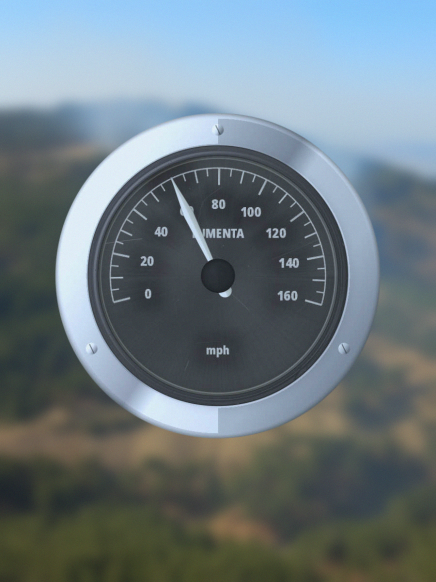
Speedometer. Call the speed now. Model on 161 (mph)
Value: 60 (mph)
